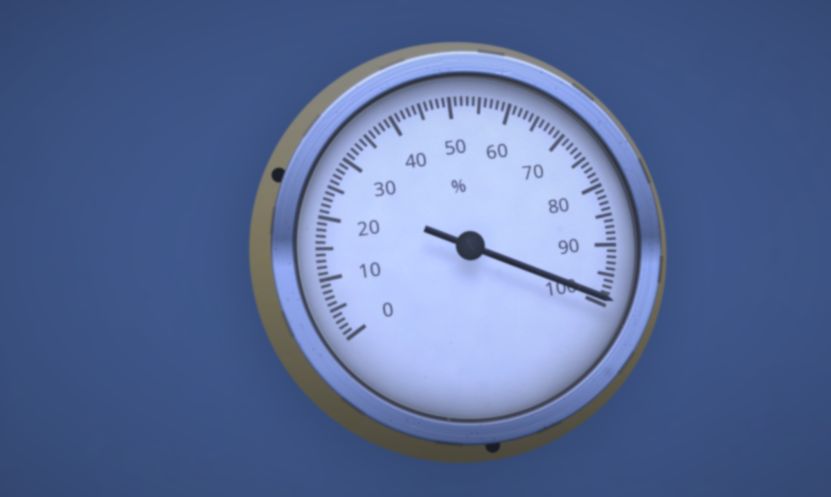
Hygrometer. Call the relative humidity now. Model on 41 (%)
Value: 99 (%)
